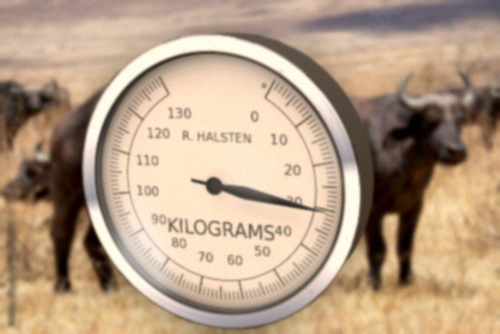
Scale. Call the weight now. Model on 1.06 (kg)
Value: 30 (kg)
